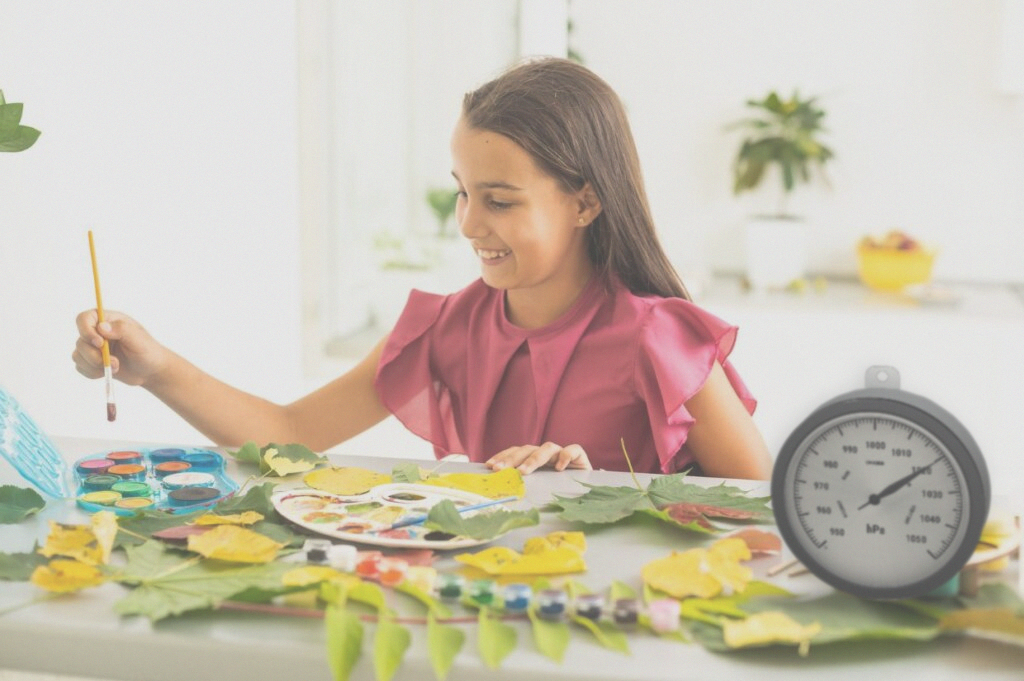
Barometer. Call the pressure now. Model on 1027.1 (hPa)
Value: 1020 (hPa)
